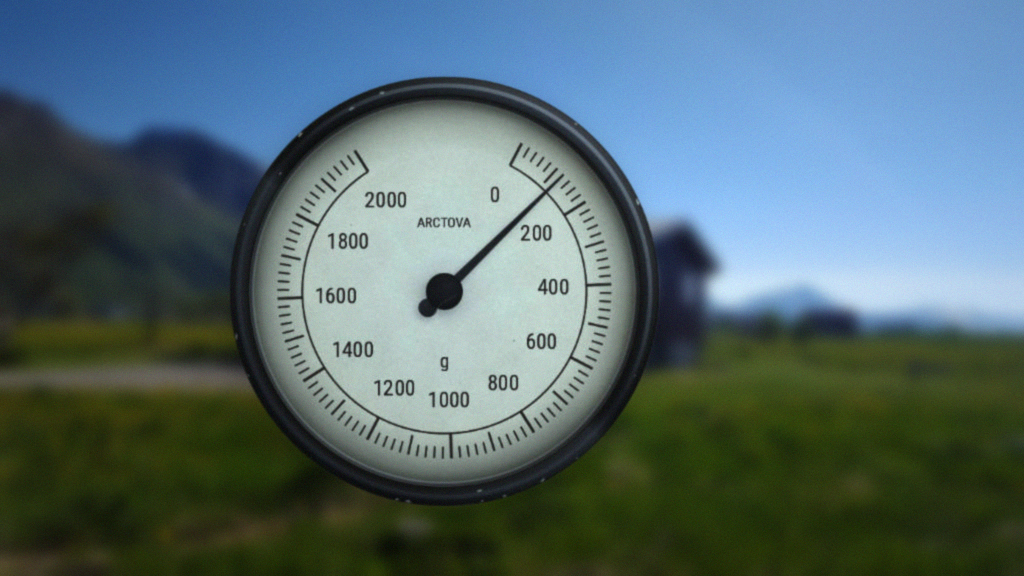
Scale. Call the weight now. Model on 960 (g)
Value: 120 (g)
